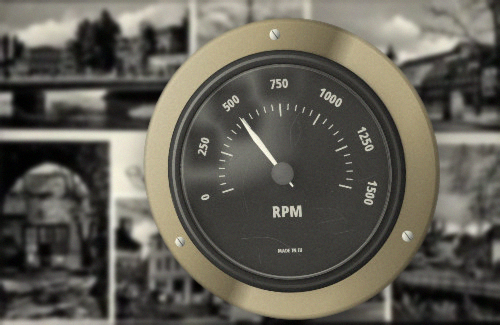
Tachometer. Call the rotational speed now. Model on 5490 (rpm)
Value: 500 (rpm)
